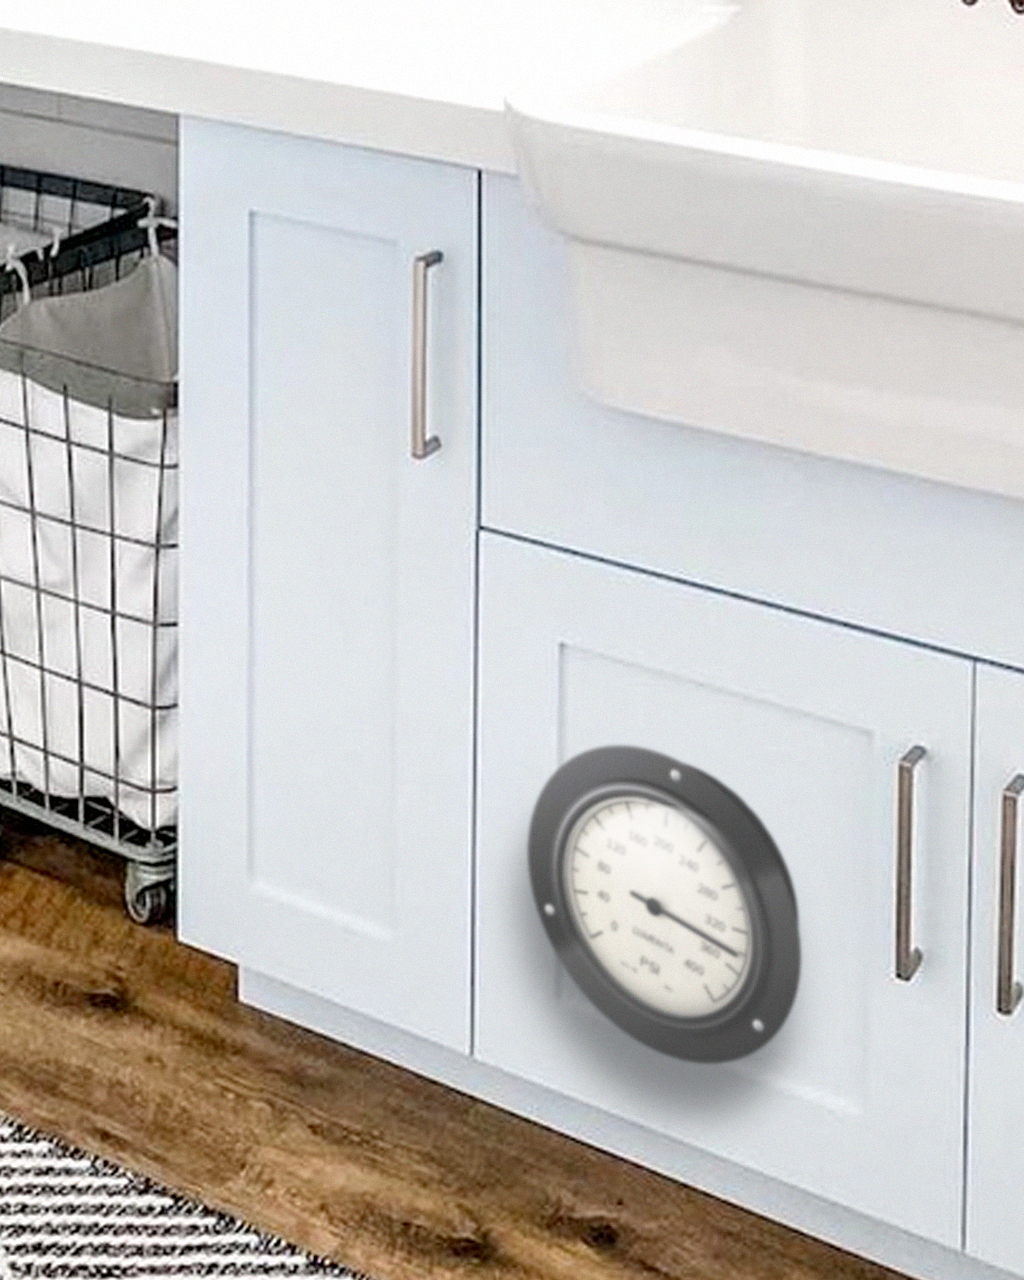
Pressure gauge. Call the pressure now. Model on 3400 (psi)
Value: 340 (psi)
